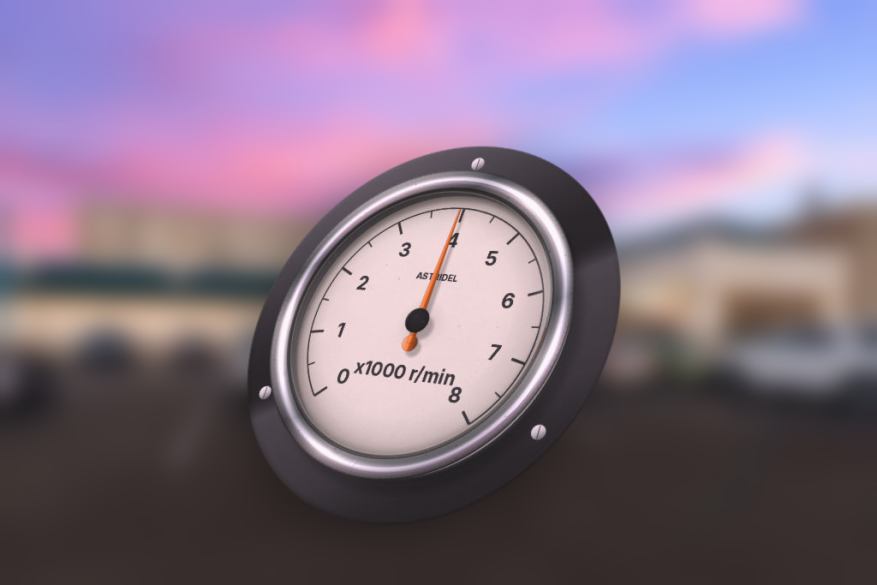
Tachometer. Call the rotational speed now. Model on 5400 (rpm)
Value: 4000 (rpm)
